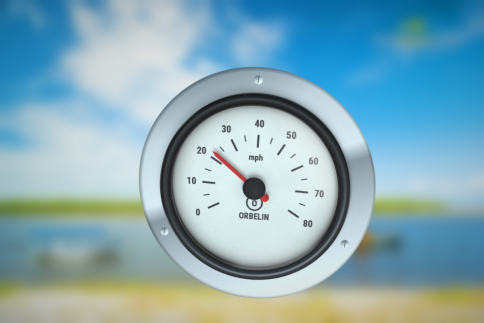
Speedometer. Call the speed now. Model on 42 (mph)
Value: 22.5 (mph)
